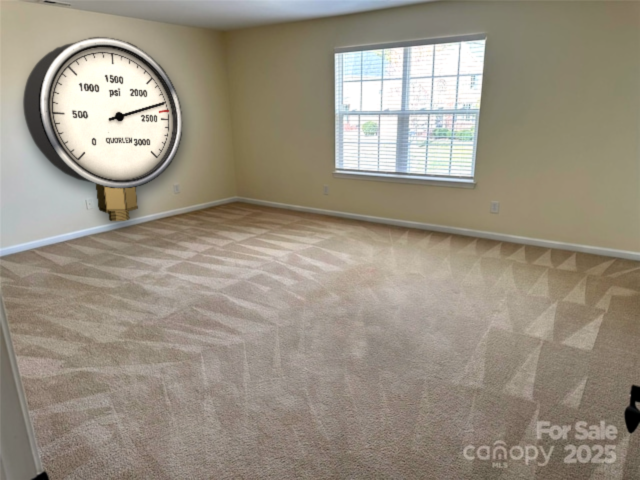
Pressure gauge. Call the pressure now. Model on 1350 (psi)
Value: 2300 (psi)
